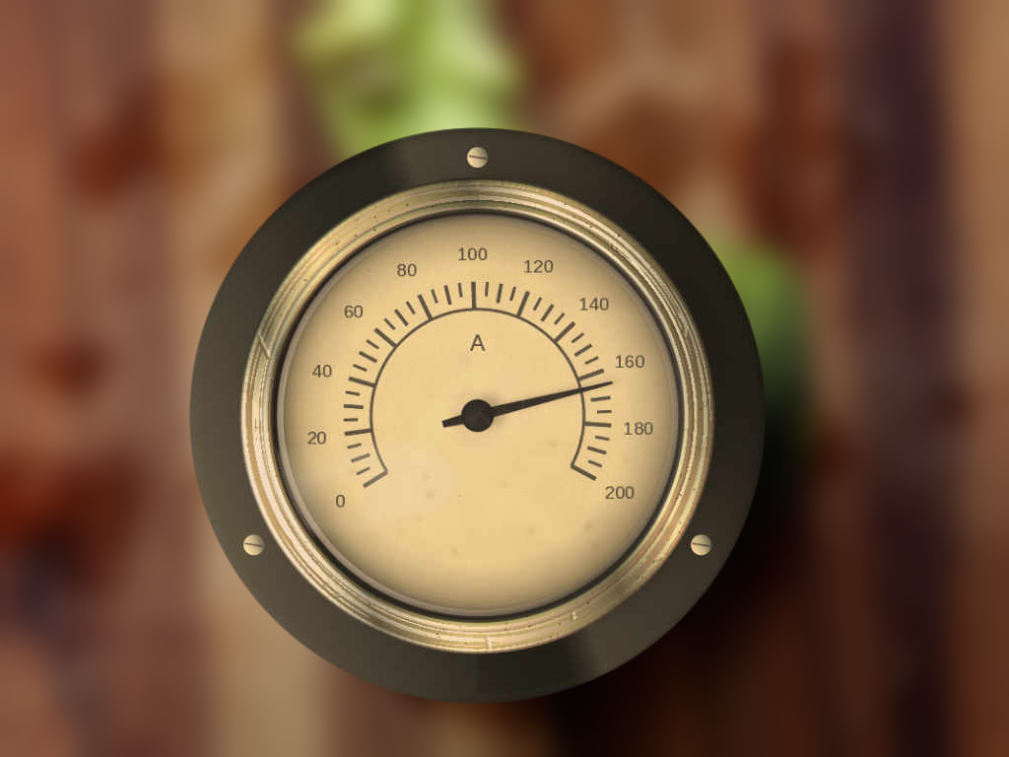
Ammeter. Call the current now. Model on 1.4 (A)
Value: 165 (A)
